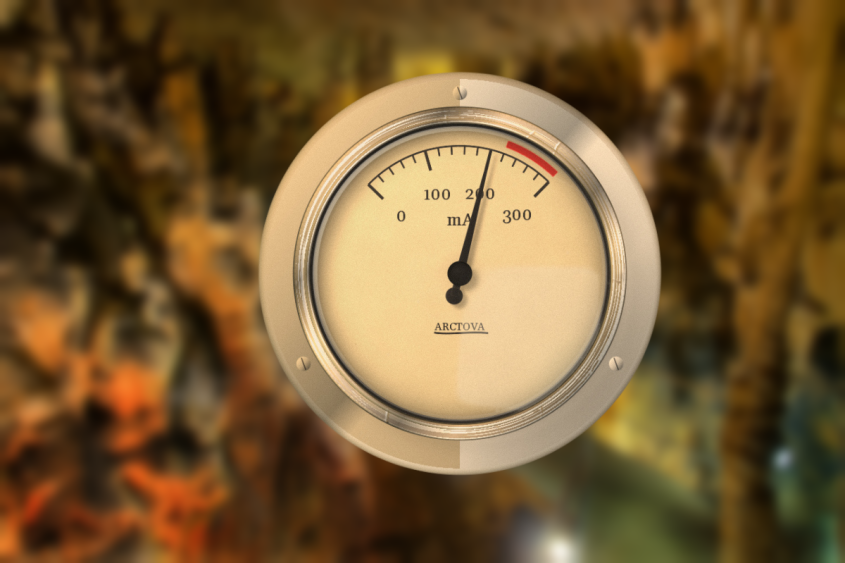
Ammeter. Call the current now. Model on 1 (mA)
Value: 200 (mA)
